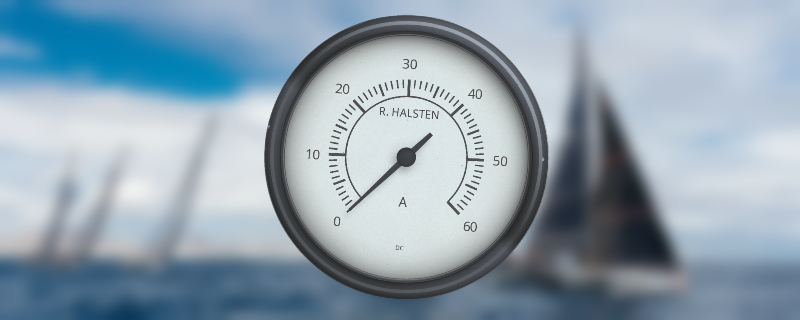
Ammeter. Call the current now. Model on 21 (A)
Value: 0 (A)
